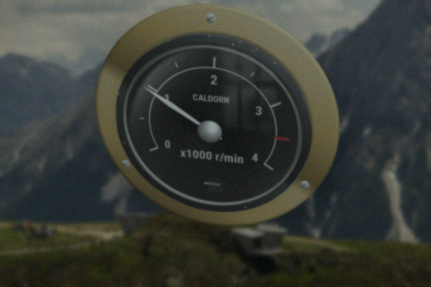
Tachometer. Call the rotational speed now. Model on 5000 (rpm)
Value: 1000 (rpm)
